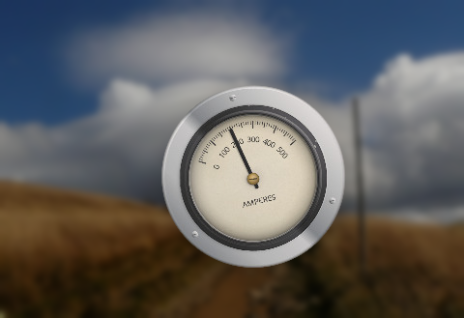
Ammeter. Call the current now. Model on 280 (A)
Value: 200 (A)
